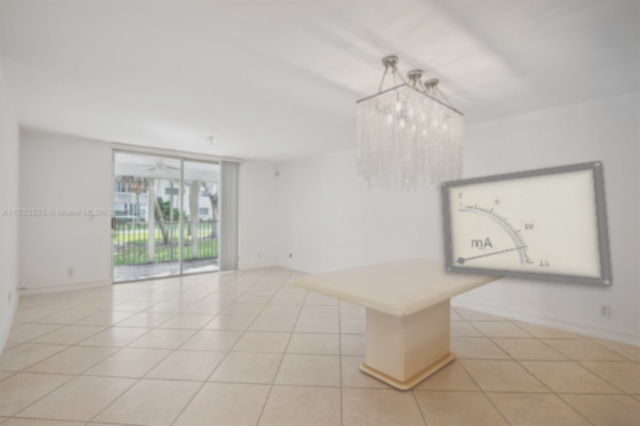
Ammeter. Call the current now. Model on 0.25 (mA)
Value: 12.5 (mA)
